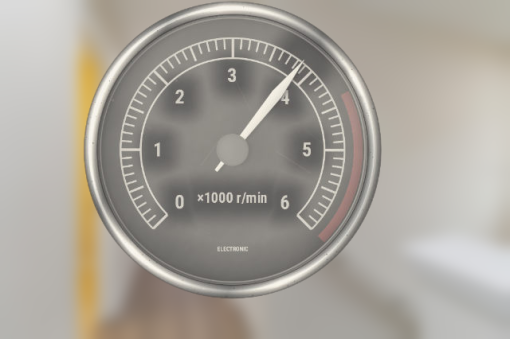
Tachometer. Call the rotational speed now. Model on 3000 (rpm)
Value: 3850 (rpm)
